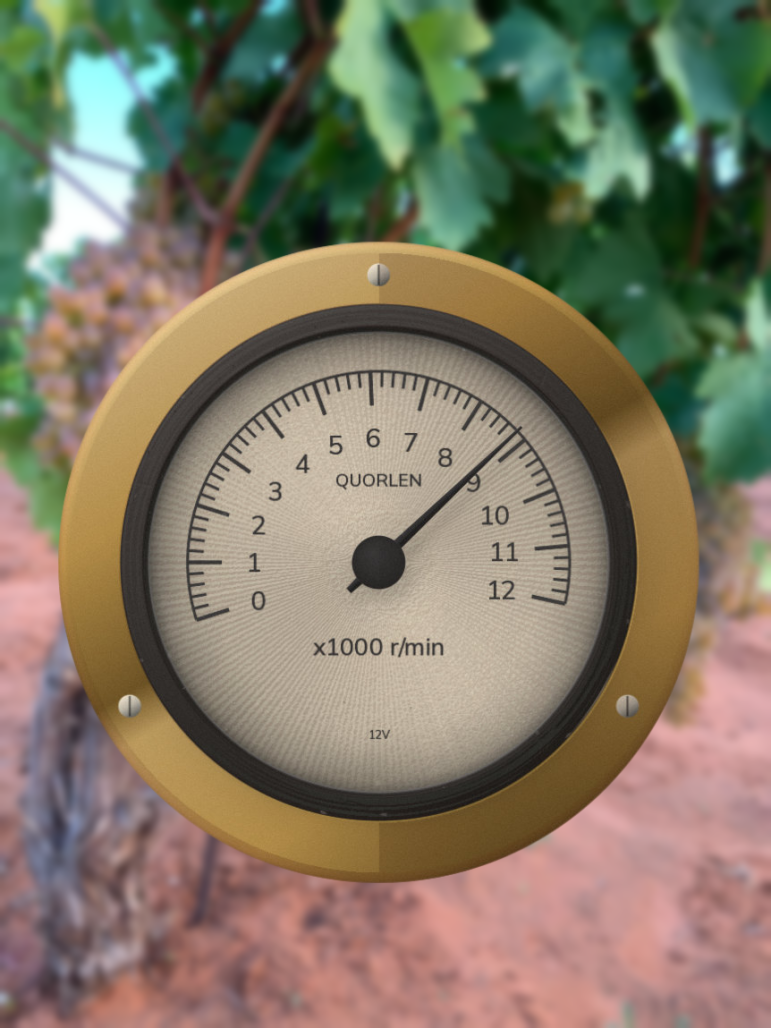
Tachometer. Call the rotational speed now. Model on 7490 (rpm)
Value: 8800 (rpm)
